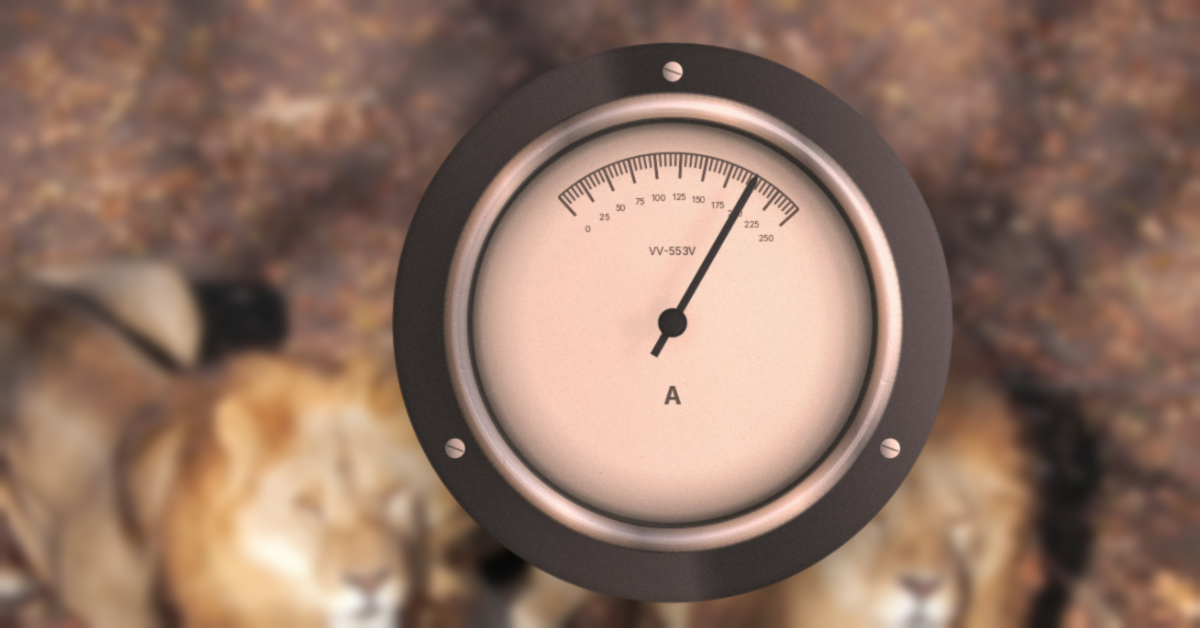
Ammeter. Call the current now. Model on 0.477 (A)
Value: 200 (A)
